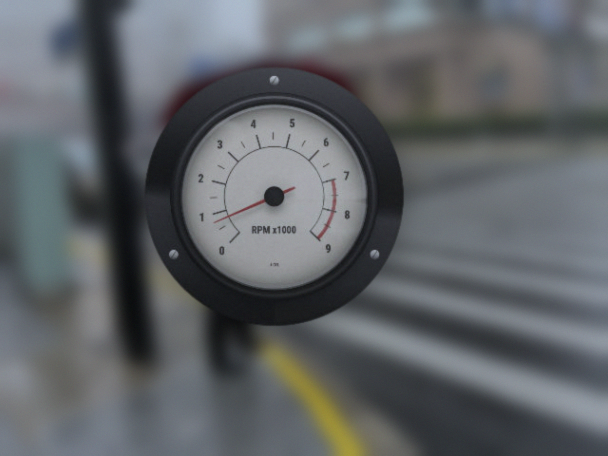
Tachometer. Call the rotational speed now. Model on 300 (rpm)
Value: 750 (rpm)
